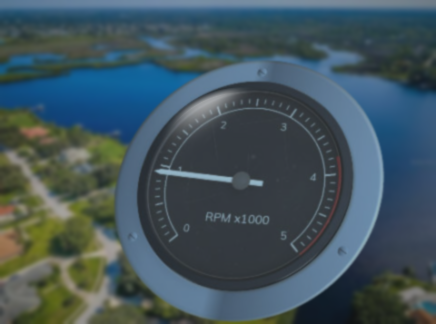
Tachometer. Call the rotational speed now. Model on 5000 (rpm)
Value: 900 (rpm)
